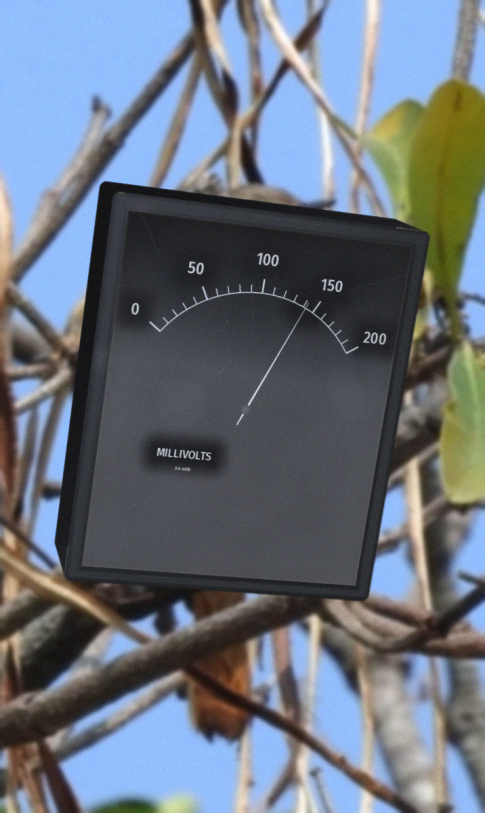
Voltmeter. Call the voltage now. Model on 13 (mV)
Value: 140 (mV)
